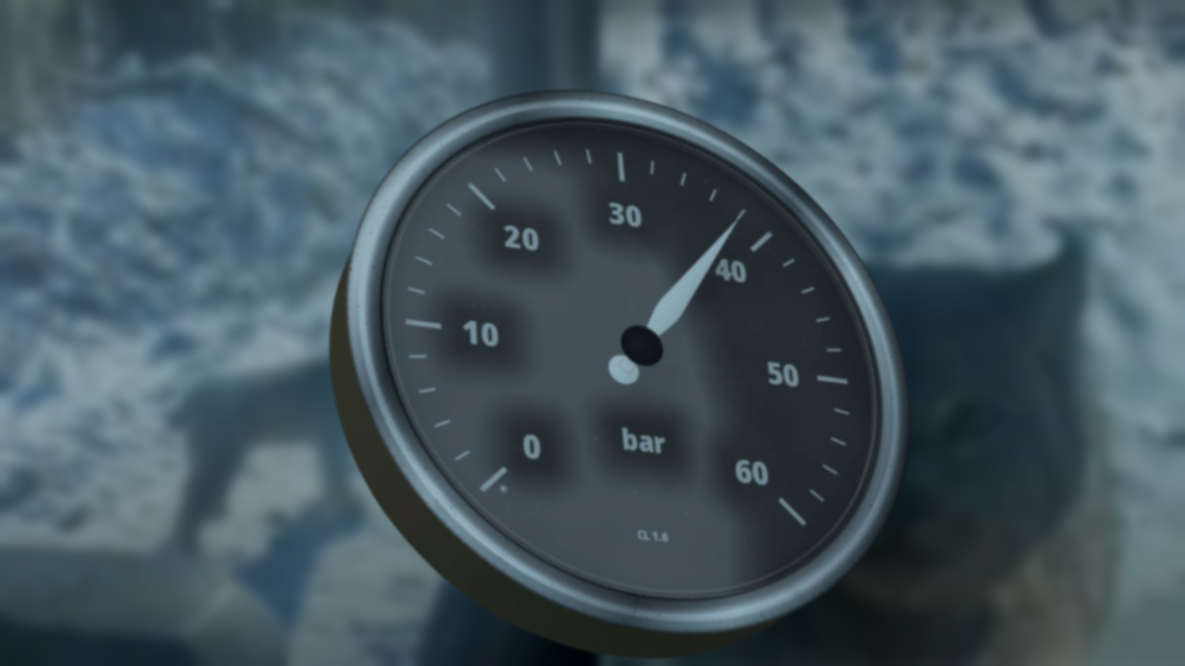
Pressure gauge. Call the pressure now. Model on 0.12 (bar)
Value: 38 (bar)
